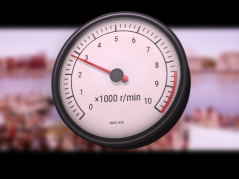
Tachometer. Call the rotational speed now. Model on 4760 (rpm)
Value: 2800 (rpm)
